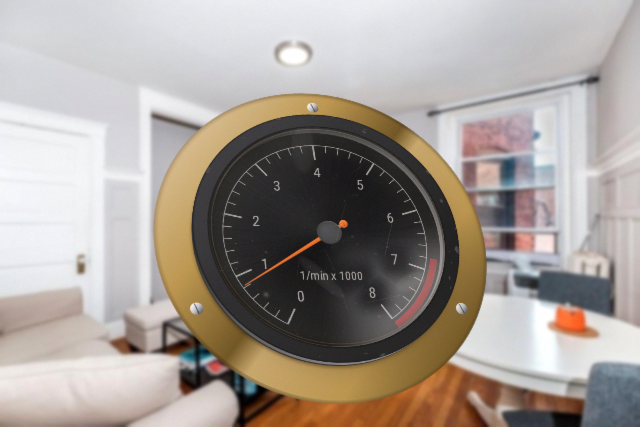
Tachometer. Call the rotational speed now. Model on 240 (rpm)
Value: 800 (rpm)
